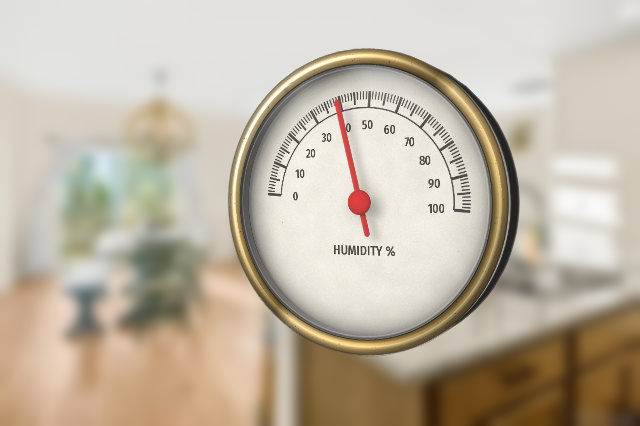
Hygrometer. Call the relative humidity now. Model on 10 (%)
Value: 40 (%)
